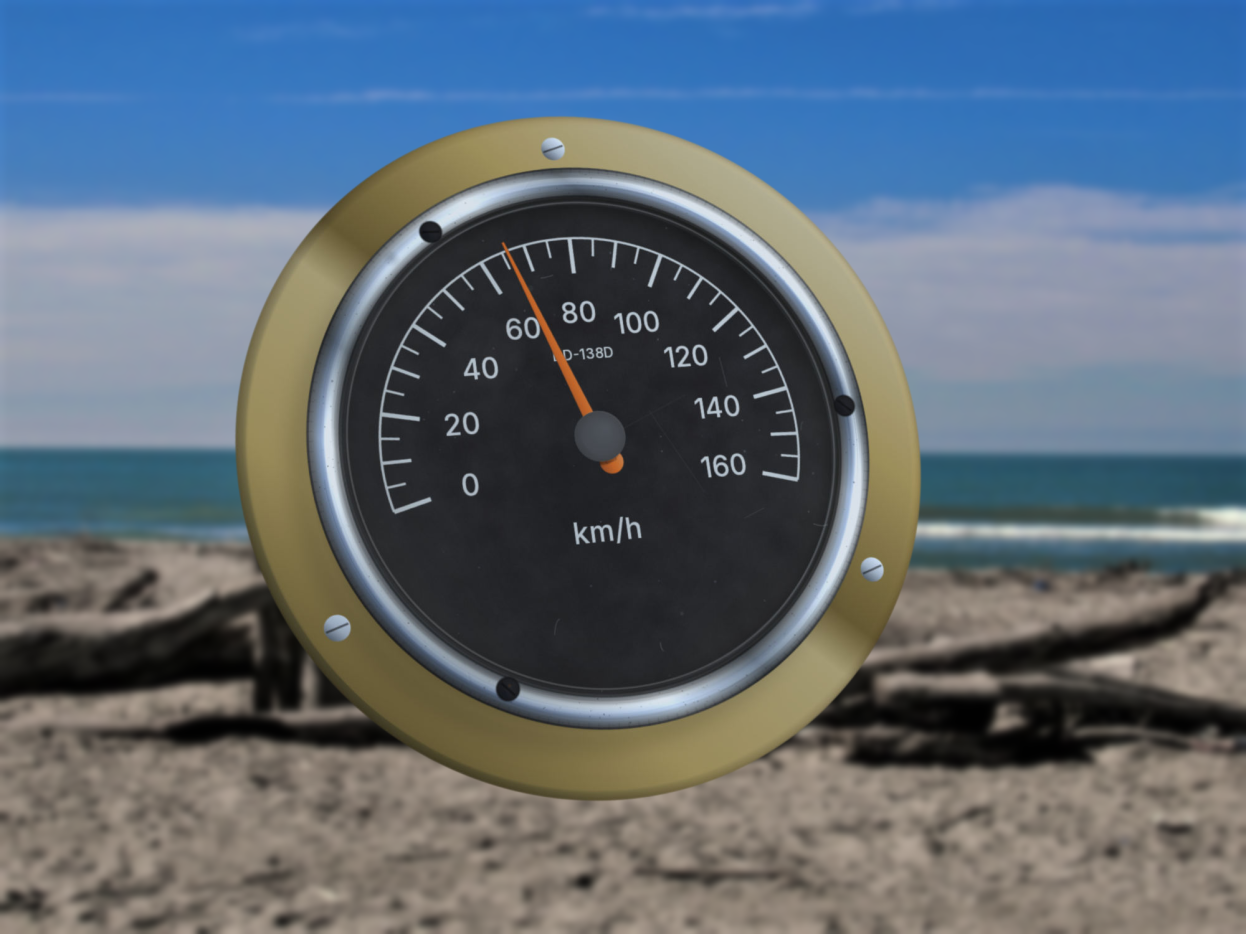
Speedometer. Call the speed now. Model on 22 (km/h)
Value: 65 (km/h)
